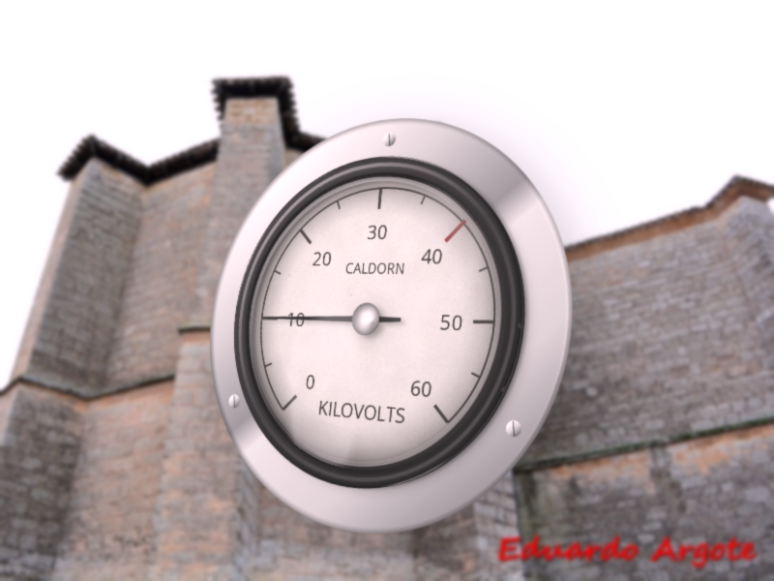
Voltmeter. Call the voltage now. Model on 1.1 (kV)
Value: 10 (kV)
